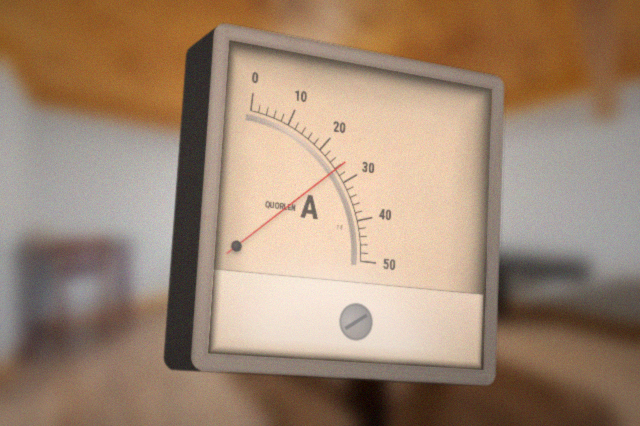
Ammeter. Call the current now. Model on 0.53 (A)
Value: 26 (A)
